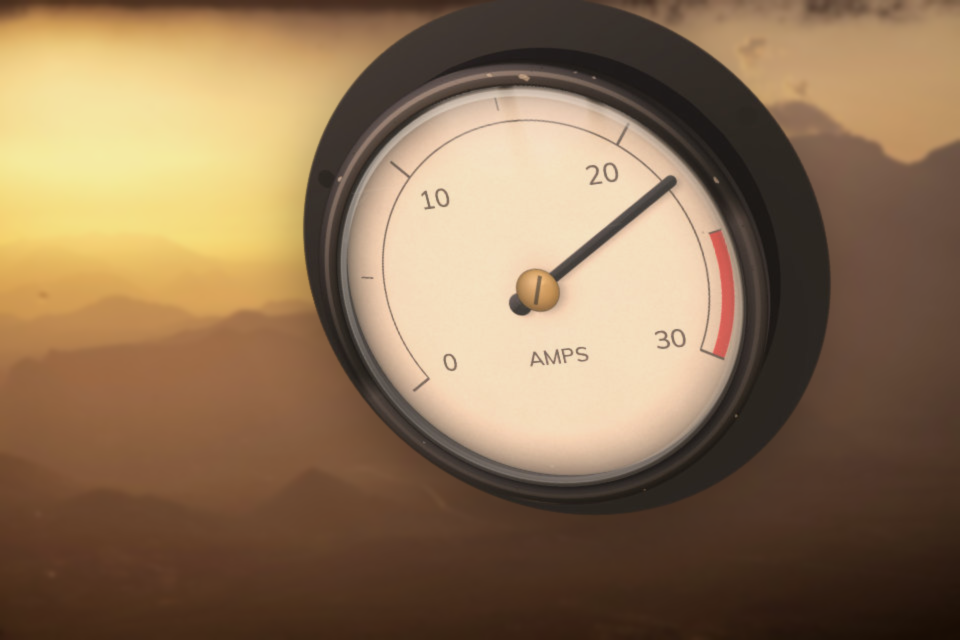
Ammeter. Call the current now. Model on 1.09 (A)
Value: 22.5 (A)
